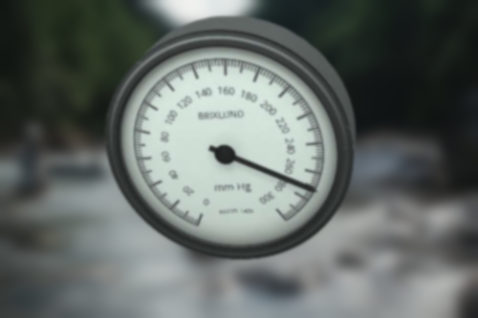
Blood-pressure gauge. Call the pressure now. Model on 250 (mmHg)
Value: 270 (mmHg)
